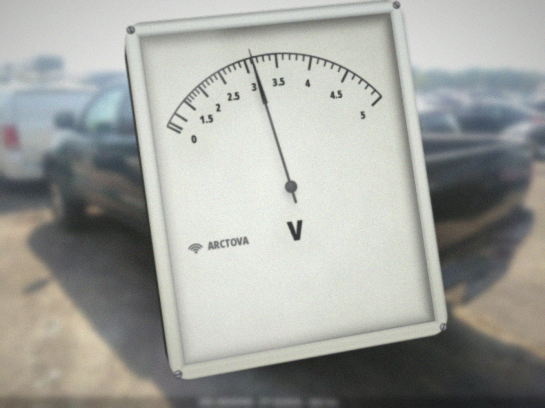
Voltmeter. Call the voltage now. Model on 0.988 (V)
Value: 3.1 (V)
